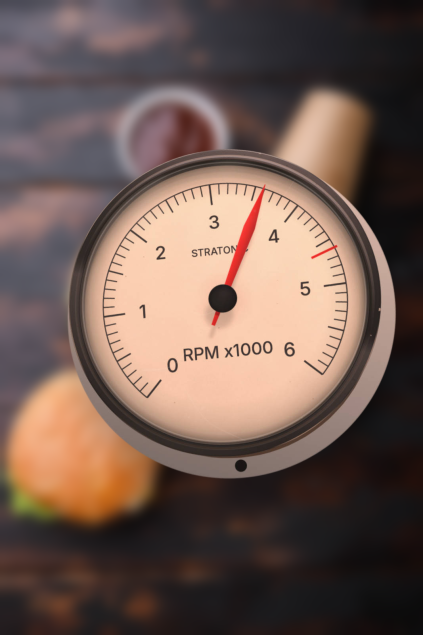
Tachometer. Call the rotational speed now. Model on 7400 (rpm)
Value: 3600 (rpm)
